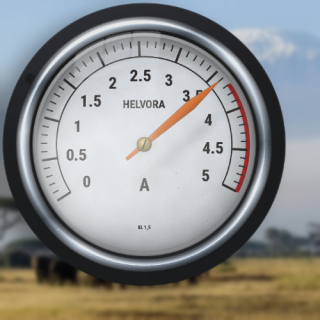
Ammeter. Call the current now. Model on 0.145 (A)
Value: 3.6 (A)
